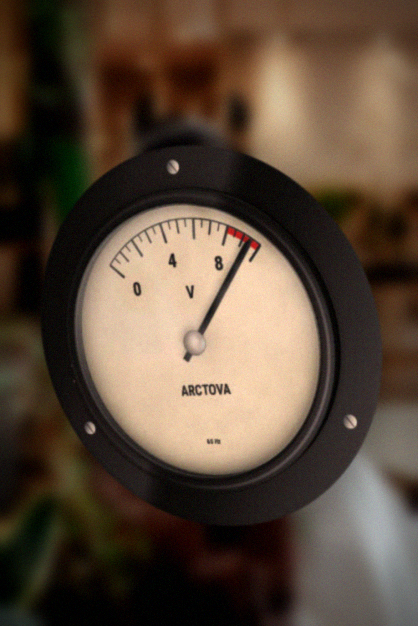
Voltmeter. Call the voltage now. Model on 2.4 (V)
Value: 9.5 (V)
